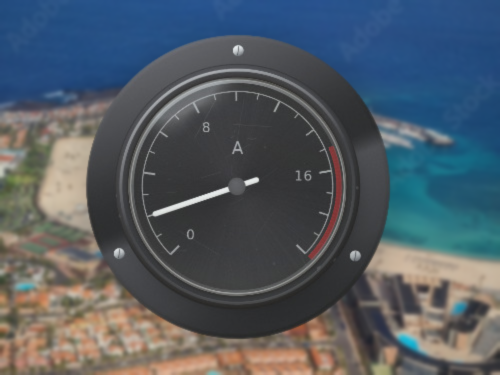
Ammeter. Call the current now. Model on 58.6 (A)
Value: 2 (A)
